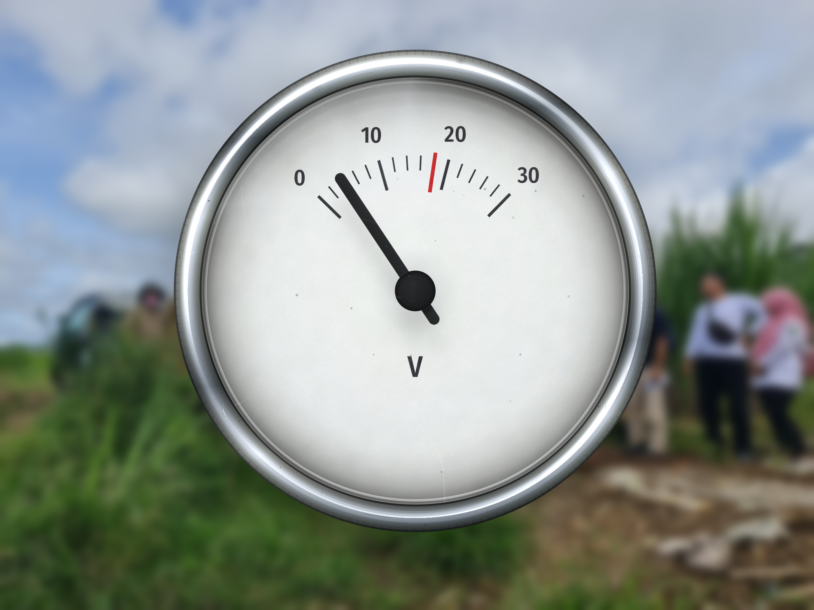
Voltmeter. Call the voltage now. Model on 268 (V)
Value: 4 (V)
